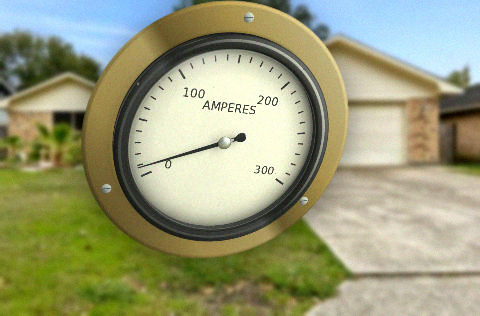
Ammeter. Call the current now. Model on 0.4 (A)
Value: 10 (A)
